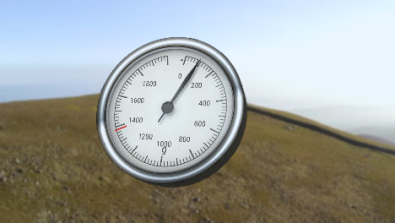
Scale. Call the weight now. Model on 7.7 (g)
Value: 100 (g)
